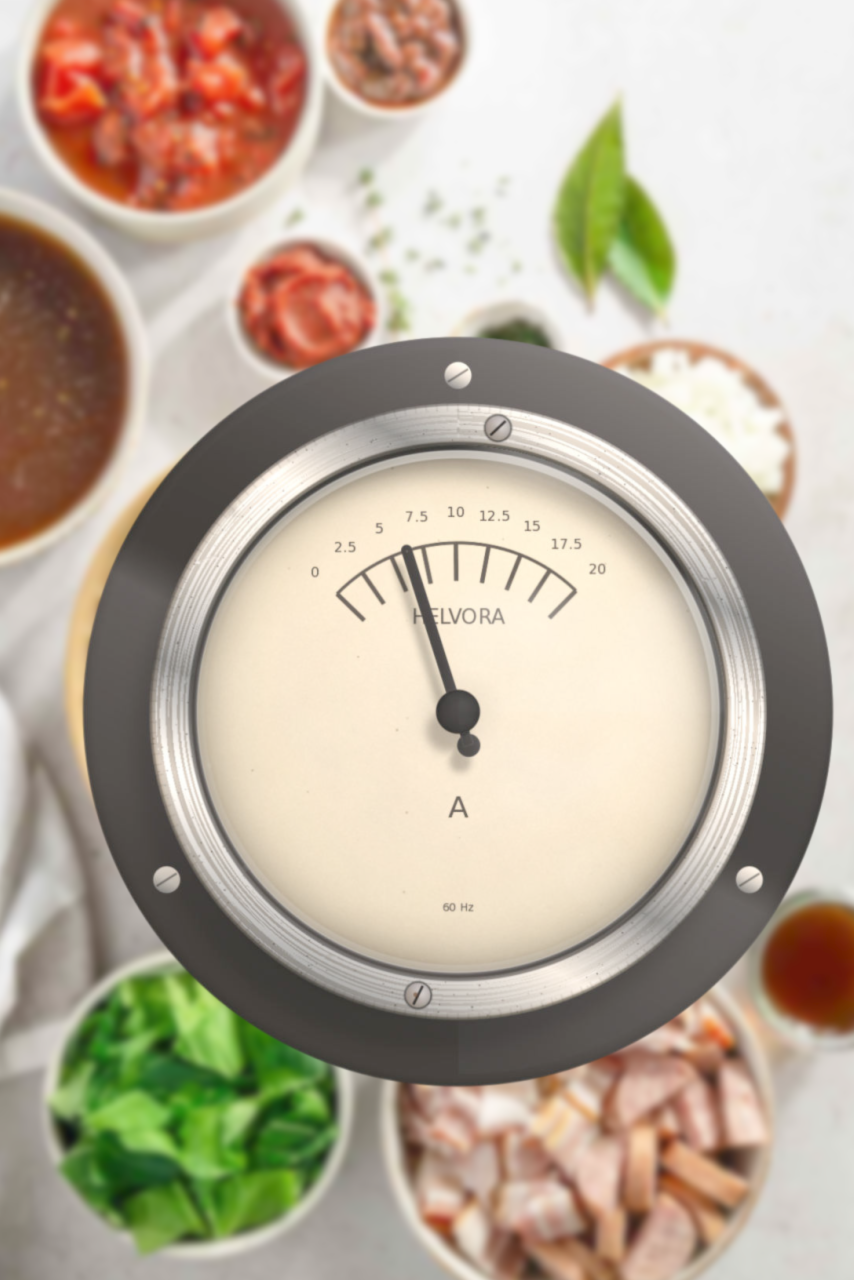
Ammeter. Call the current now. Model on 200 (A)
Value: 6.25 (A)
